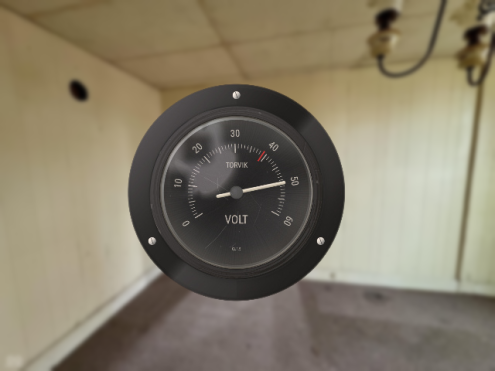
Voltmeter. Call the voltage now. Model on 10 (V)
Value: 50 (V)
